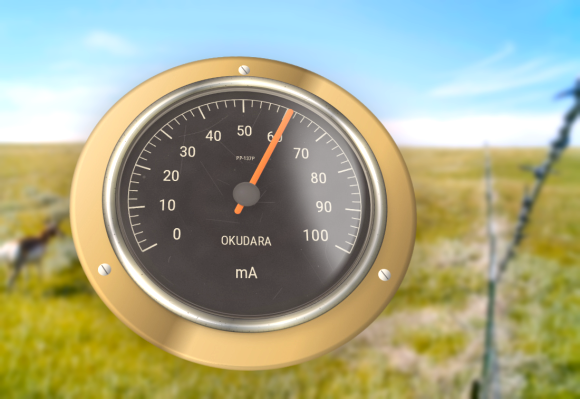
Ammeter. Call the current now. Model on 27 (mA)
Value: 61 (mA)
